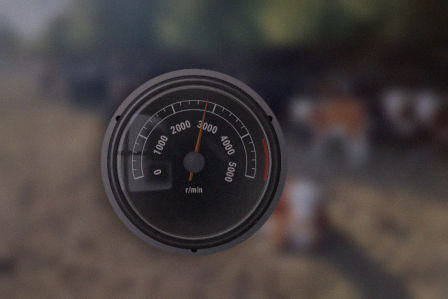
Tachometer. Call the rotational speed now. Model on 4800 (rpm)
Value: 2800 (rpm)
